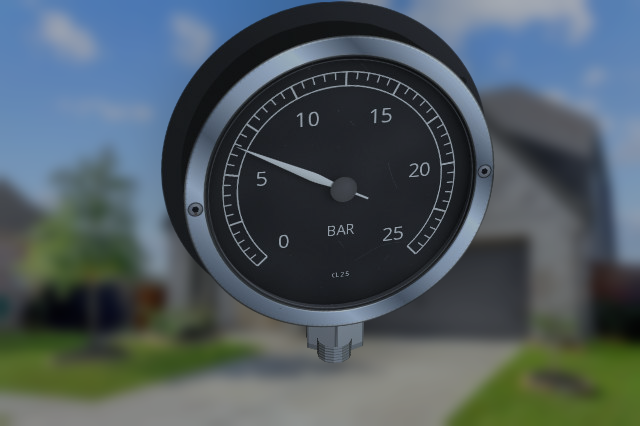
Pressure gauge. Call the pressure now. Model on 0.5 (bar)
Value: 6.5 (bar)
